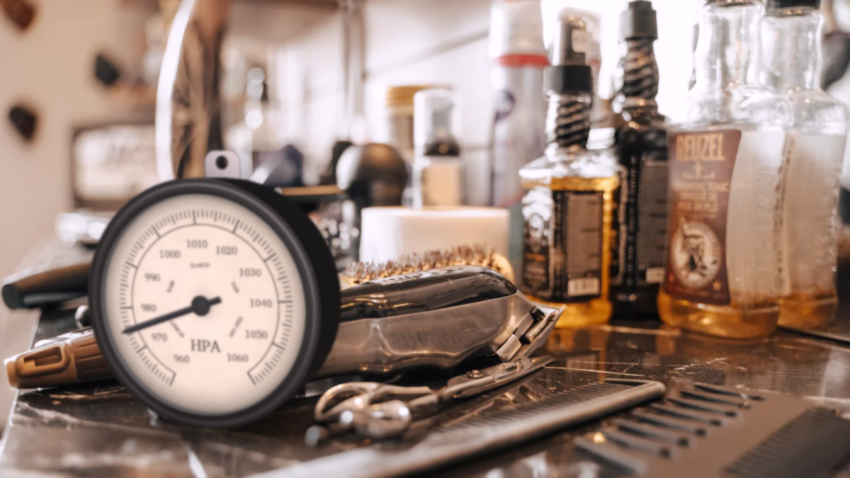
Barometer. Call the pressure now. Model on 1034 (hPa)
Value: 975 (hPa)
